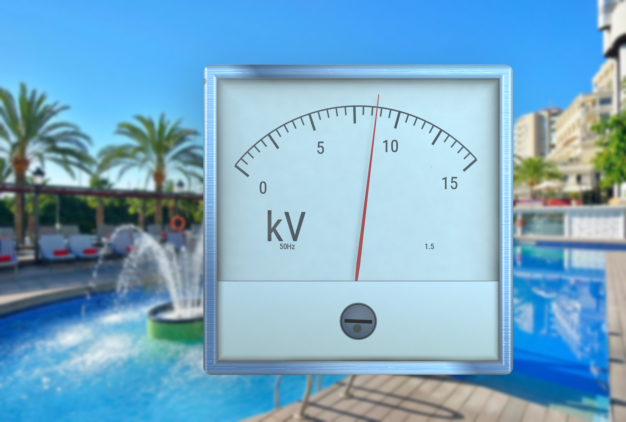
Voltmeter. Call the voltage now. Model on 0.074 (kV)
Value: 8.75 (kV)
